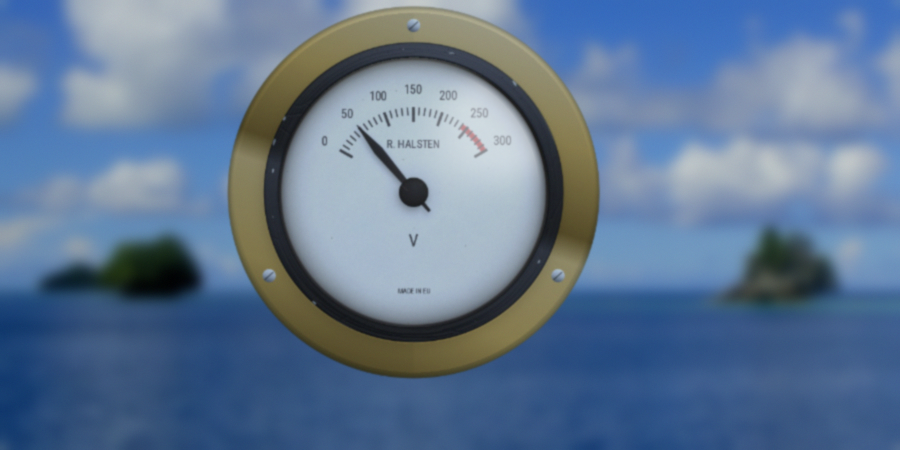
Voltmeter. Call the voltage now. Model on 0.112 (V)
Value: 50 (V)
